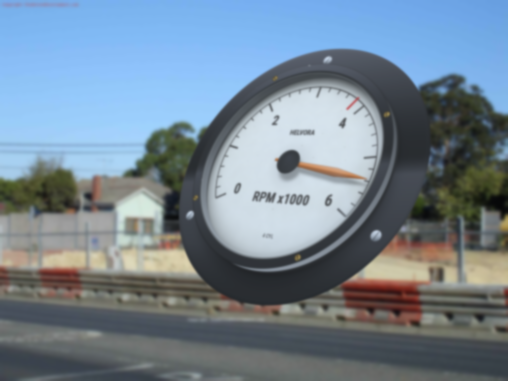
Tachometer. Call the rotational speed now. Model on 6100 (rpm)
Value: 5400 (rpm)
